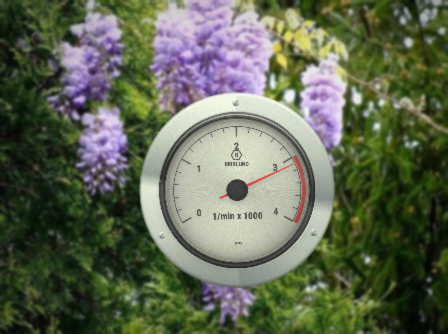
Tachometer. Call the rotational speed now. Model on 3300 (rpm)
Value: 3100 (rpm)
